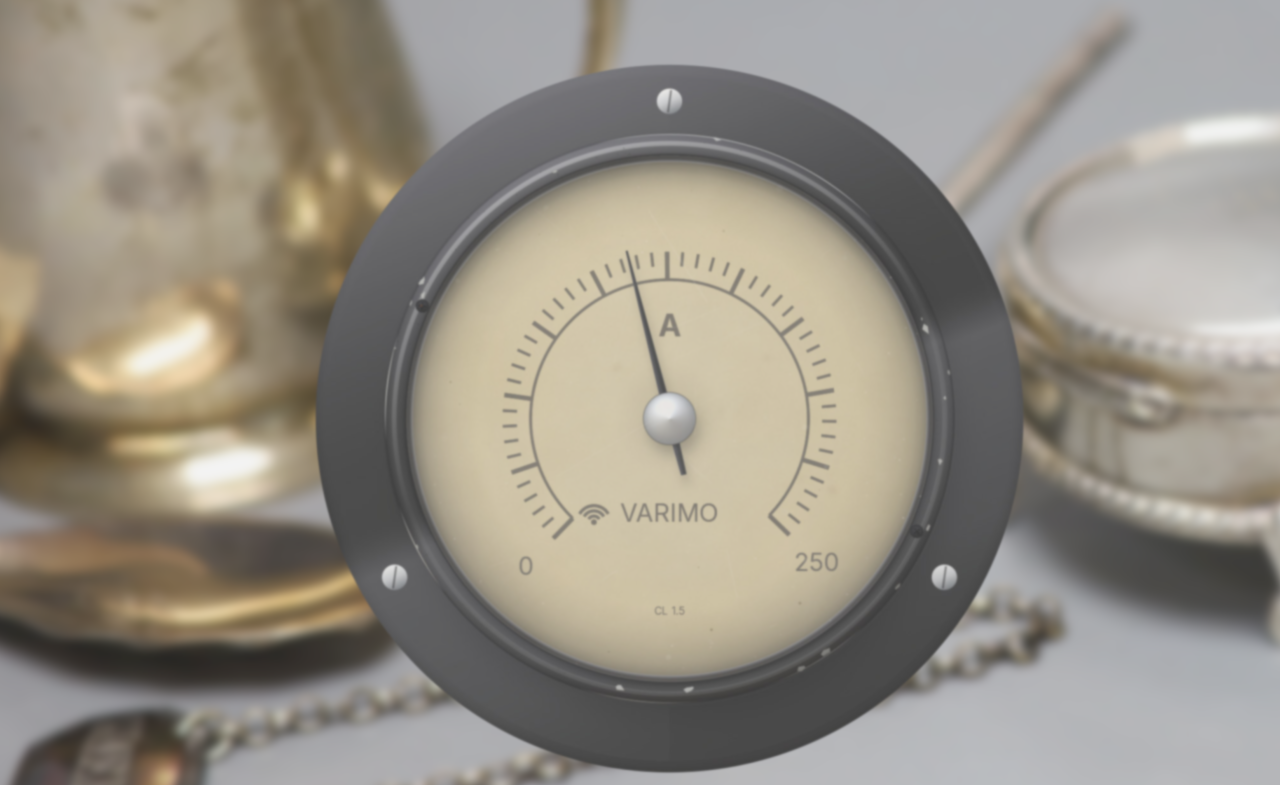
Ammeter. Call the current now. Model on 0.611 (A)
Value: 112.5 (A)
